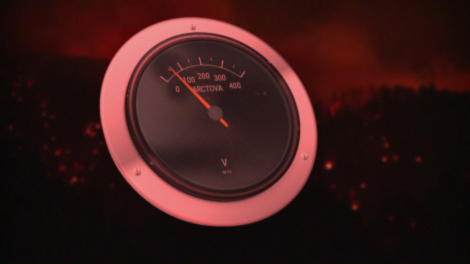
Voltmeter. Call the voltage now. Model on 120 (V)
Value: 50 (V)
